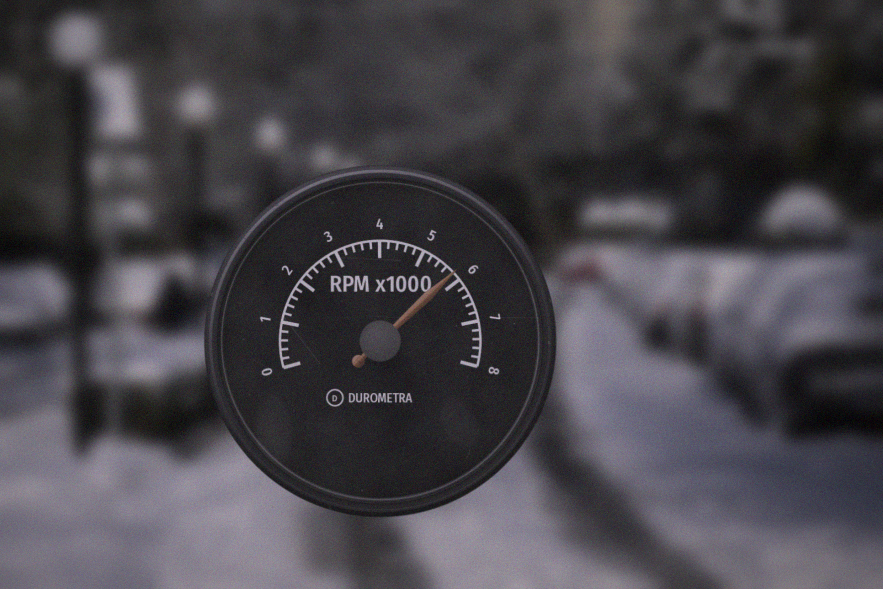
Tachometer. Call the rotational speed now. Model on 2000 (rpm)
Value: 5800 (rpm)
